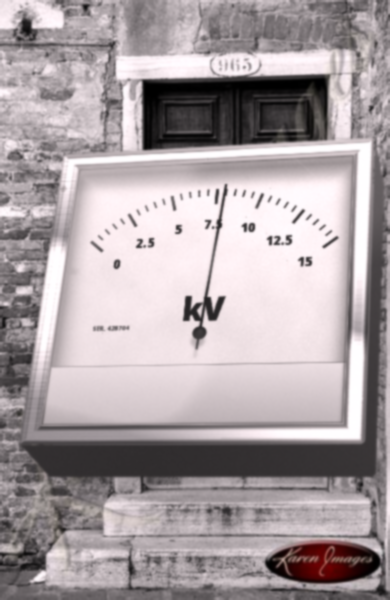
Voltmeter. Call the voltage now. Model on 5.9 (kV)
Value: 8 (kV)
